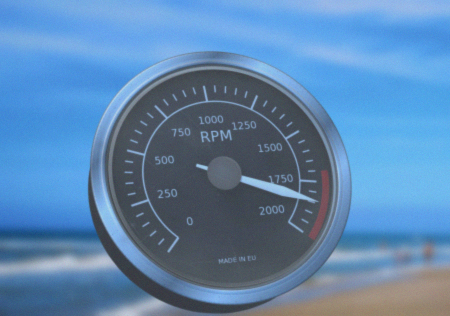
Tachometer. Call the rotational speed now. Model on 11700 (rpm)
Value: 1850 (rpm)
